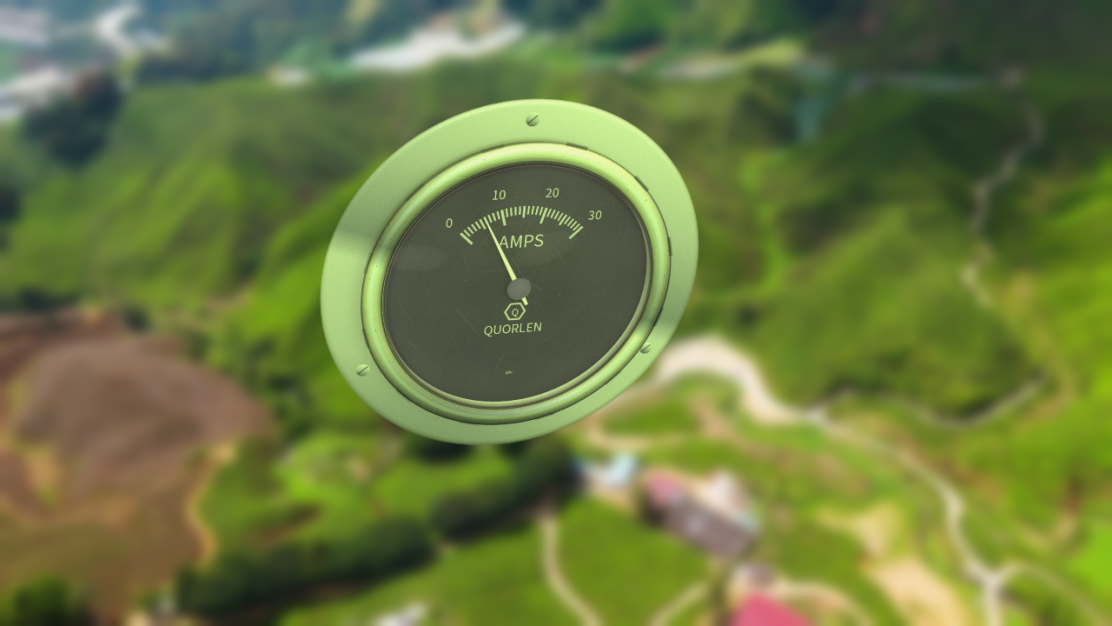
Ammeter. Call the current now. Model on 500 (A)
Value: 6 (A)
